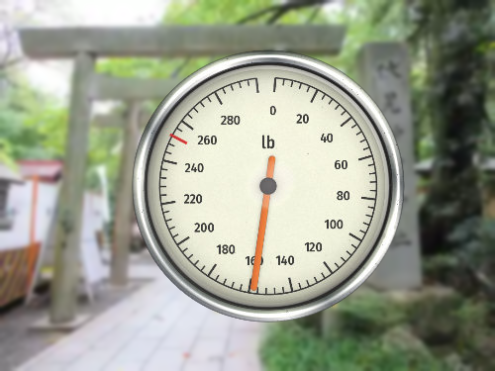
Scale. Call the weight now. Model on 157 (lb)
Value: 158 (lb)
